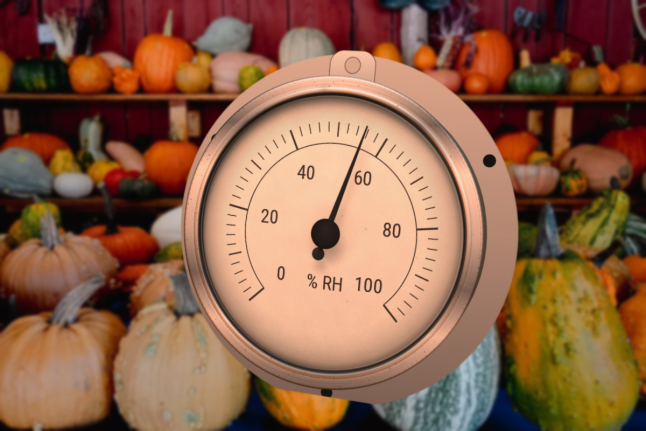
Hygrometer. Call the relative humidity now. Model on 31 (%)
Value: 56 (%)
